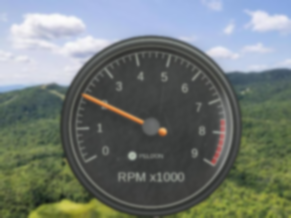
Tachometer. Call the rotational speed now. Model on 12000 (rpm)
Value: 2000 (rpm)
